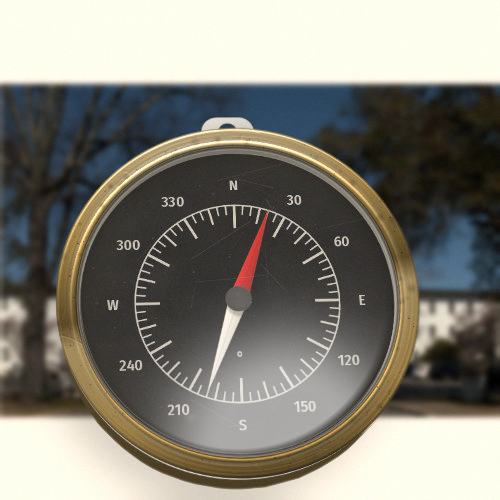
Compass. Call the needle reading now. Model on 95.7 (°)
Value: 20 (°)
